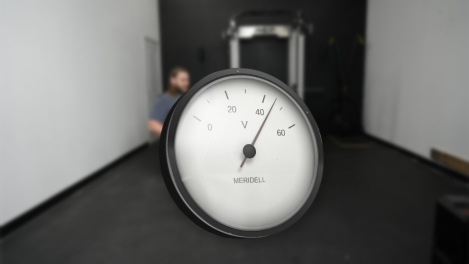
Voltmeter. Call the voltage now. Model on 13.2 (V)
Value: 45 (V)
